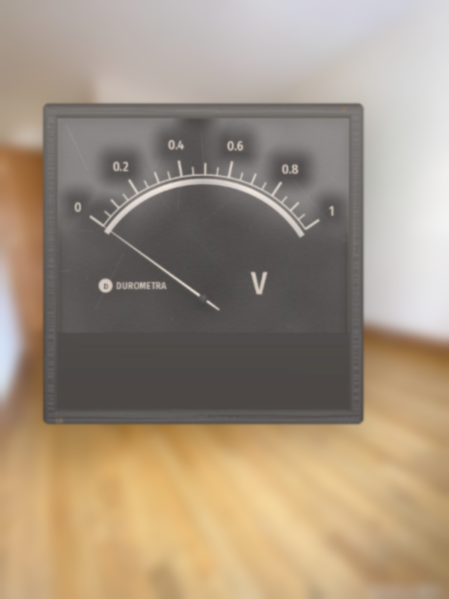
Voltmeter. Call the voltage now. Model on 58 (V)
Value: 0 (V)
